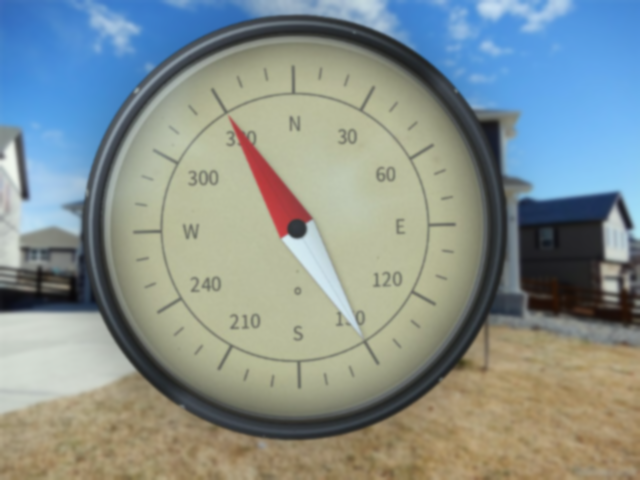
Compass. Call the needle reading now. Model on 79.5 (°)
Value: 330 (°)
